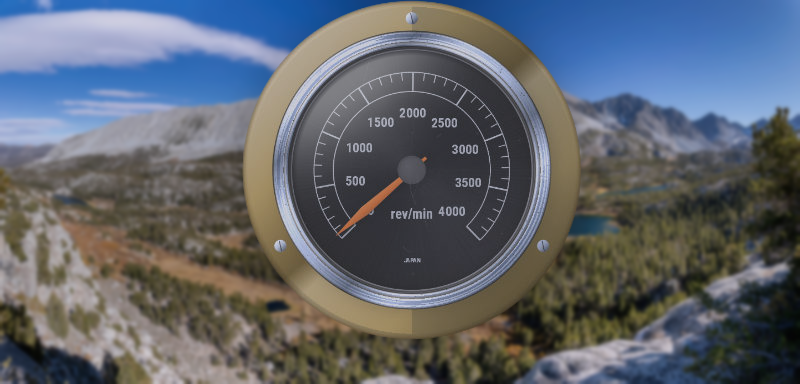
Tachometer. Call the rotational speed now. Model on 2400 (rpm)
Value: 50 (rpm)
